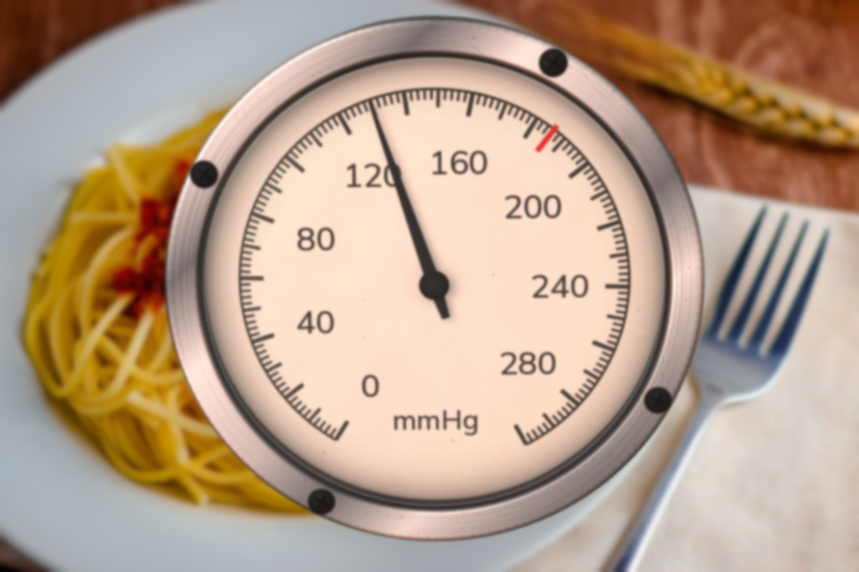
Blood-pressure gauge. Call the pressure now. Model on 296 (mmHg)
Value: 130 (mmHg)
